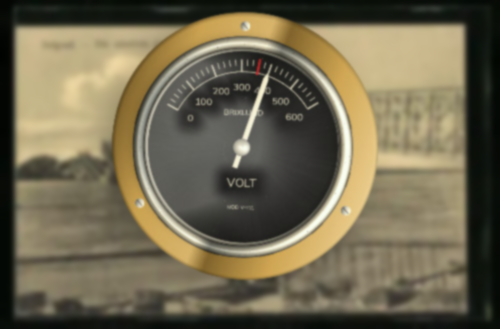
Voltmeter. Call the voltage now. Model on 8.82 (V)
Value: 400 (V)
